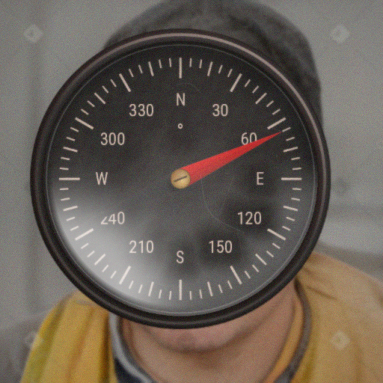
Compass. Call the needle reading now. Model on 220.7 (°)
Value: 65 (°)
